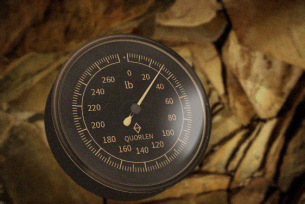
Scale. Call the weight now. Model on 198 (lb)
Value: 30 (lb)
